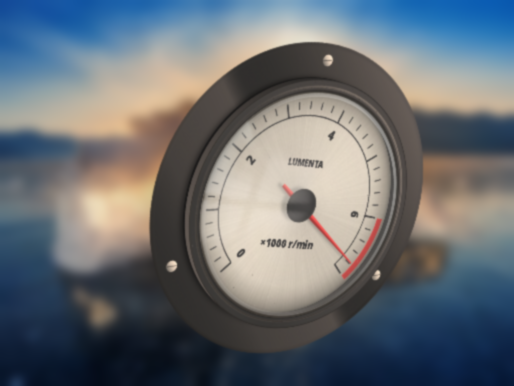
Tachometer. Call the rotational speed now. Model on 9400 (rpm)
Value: 6800 (rpm)
